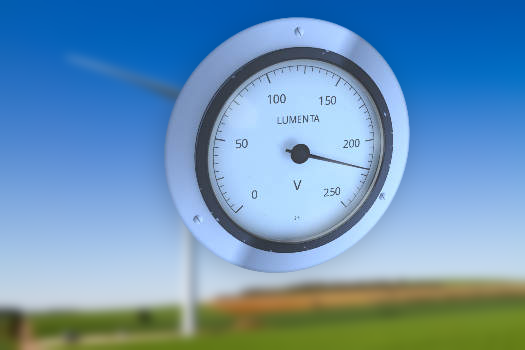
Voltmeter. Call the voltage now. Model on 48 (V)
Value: 220 (V)
